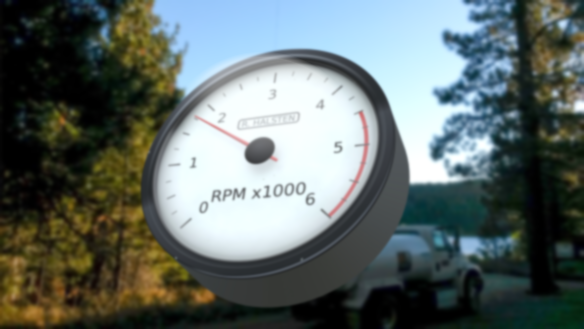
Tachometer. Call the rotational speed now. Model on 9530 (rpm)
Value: 1750 (rpm)
